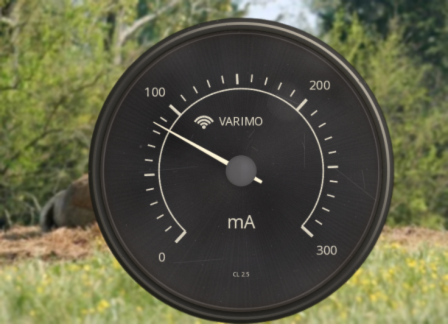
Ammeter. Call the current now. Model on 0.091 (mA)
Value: 85 (mA)
